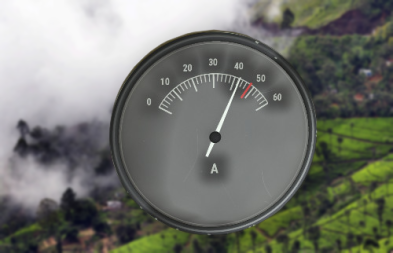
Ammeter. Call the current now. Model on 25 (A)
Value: 42 (A)
